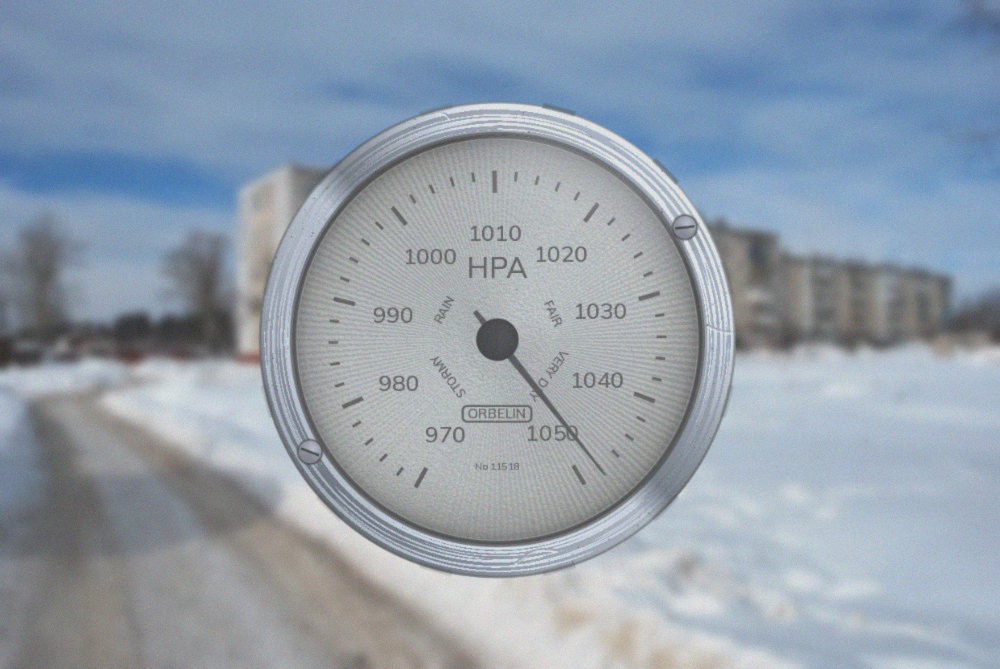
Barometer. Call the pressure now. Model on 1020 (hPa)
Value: 1048 (hPa)
